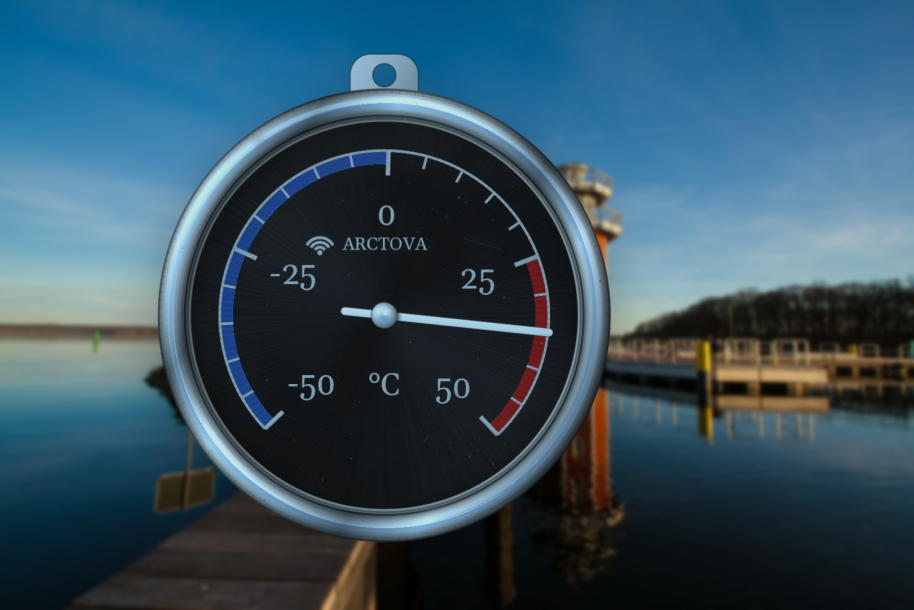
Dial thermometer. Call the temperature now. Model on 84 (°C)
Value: 35 (°C)
